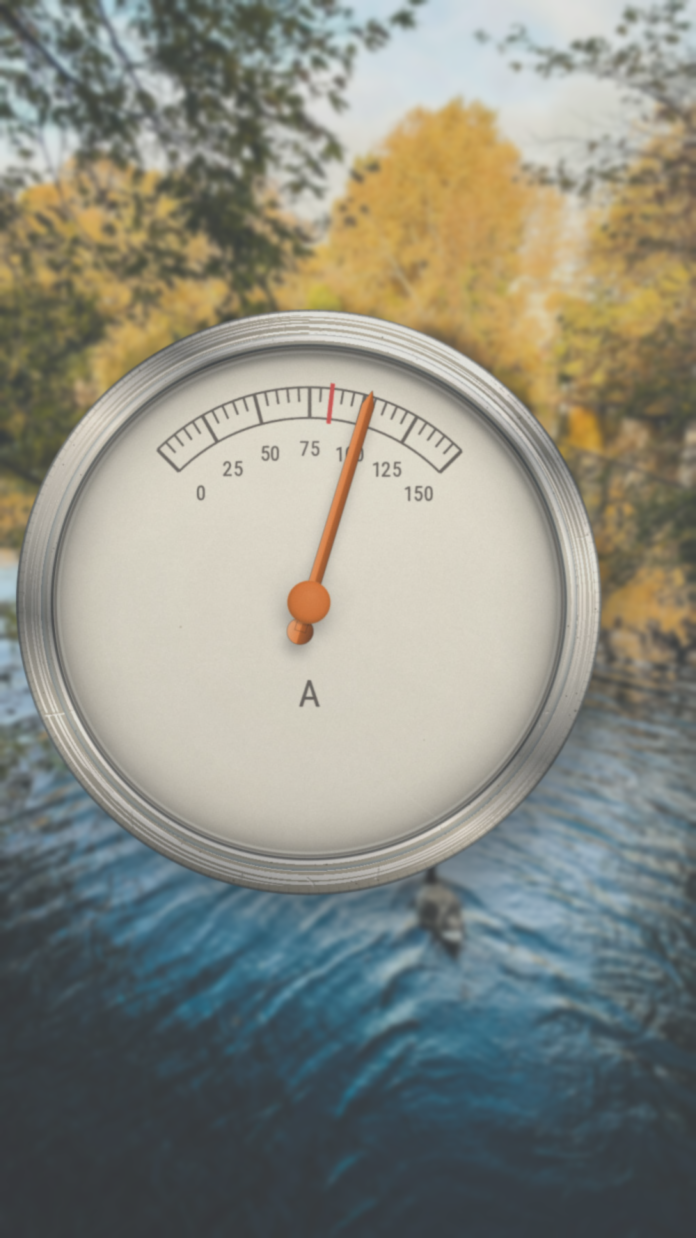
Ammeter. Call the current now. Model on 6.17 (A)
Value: 102.5 (A)
